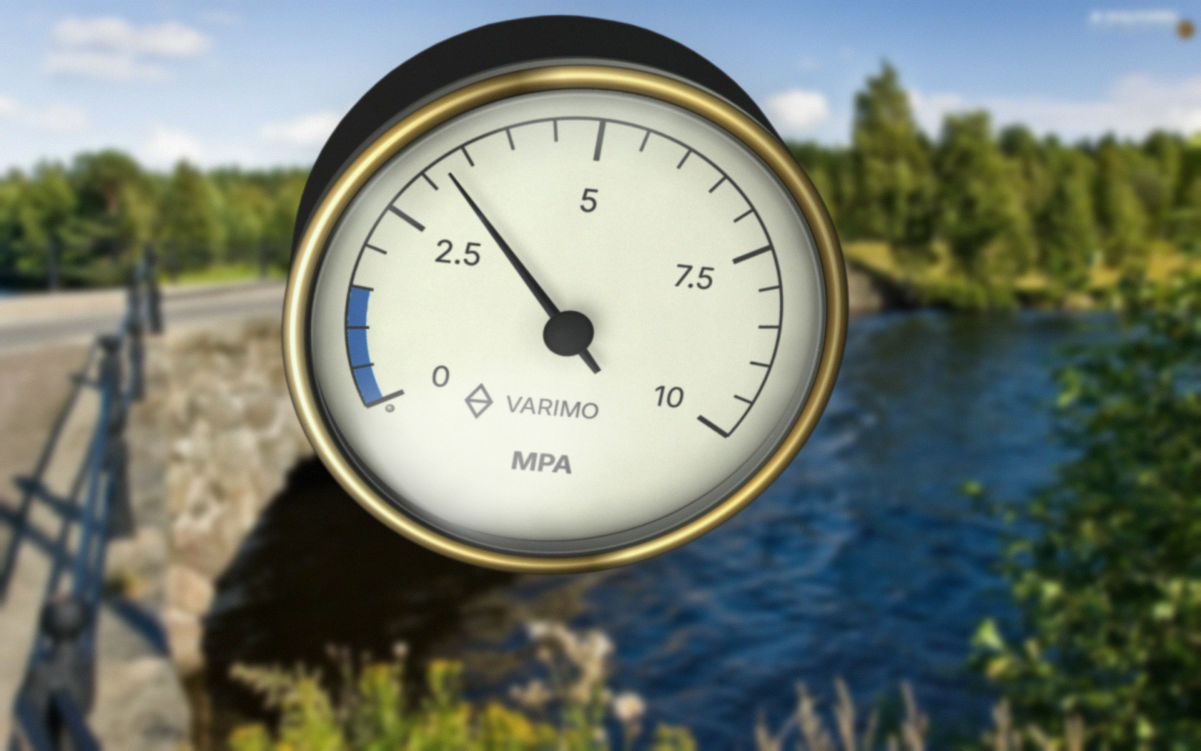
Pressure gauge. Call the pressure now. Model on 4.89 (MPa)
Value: 3.25 (MPa)
